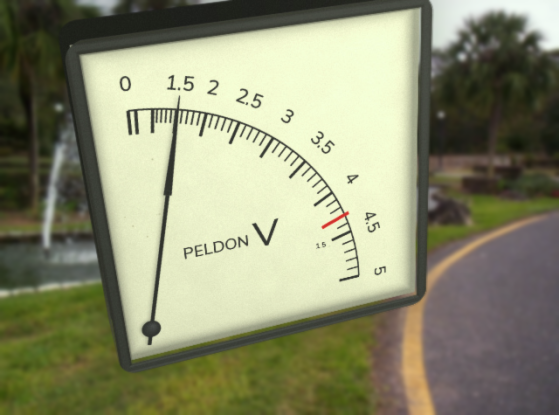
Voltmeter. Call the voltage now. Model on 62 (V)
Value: 1.5 (V)
